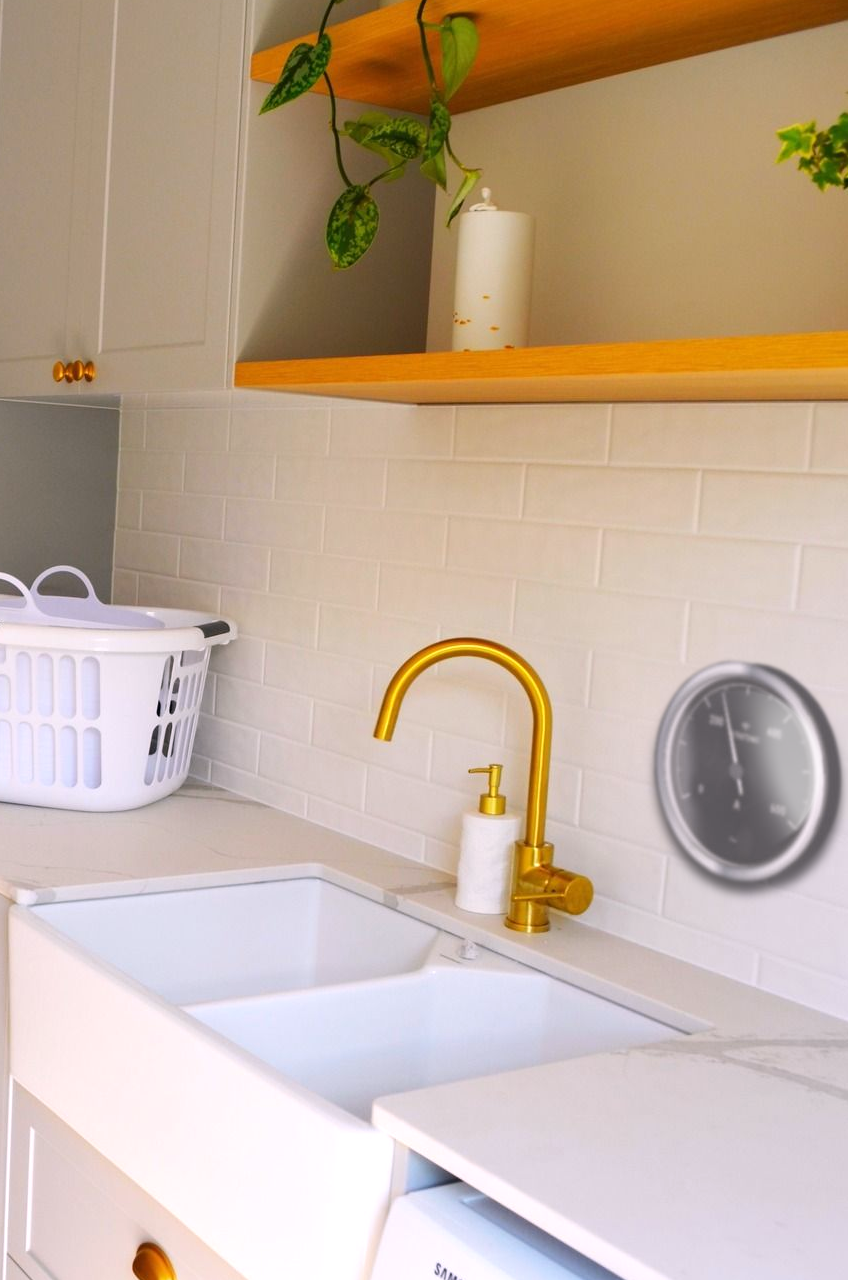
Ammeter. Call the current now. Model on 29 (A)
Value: 250 (A)
